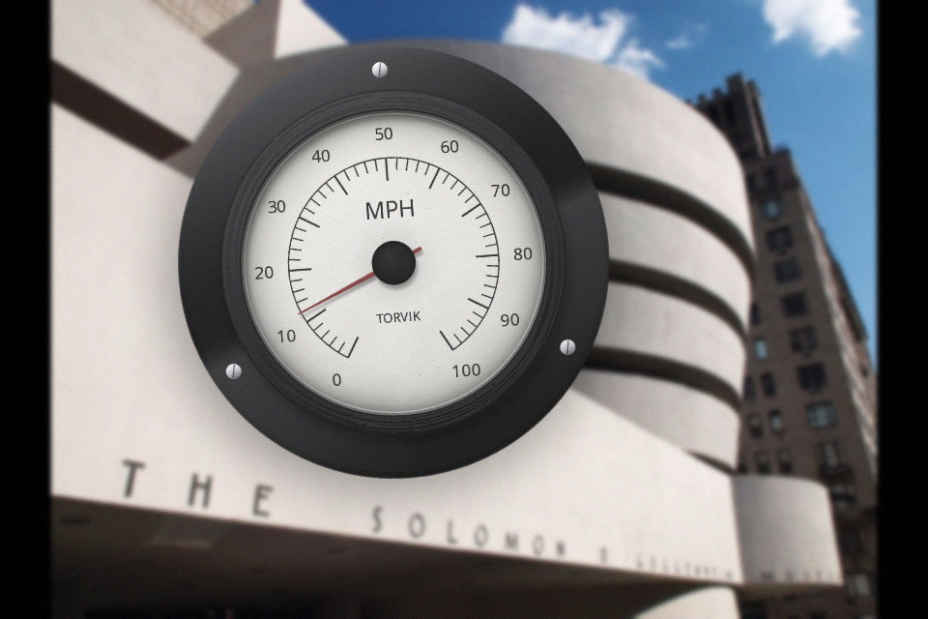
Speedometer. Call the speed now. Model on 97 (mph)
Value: 12 (mph)
